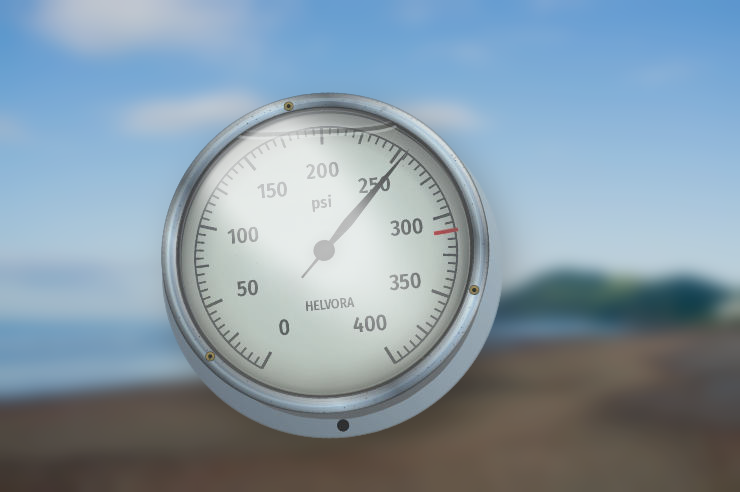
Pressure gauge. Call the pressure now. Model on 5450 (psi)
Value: 255 (psi)
